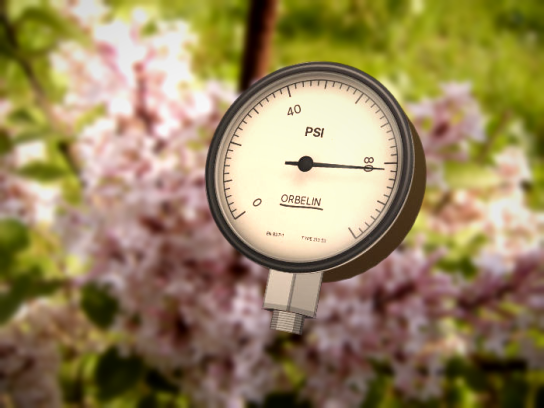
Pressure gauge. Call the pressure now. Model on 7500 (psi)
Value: 82 (psi)
